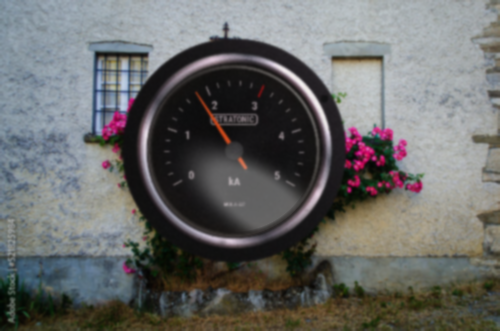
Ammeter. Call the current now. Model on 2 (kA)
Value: 1.8 (kA)
